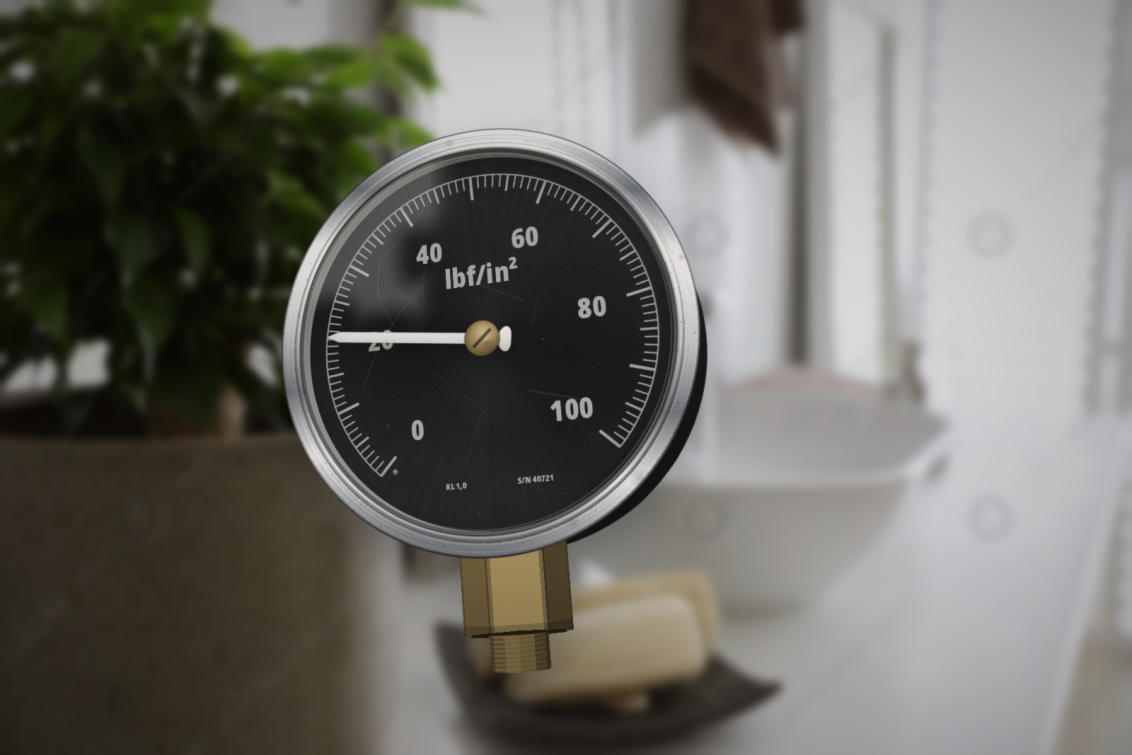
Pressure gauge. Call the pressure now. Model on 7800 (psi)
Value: 20 (psi)
